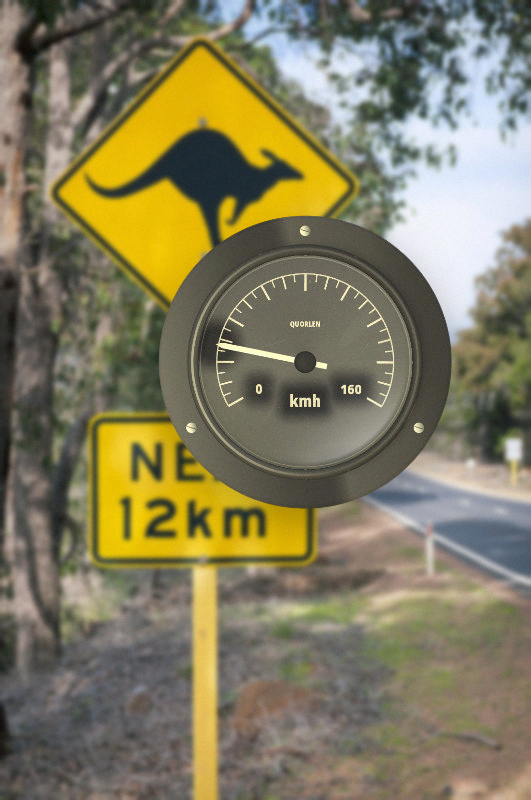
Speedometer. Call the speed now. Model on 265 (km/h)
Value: 27.5 (km/h)
